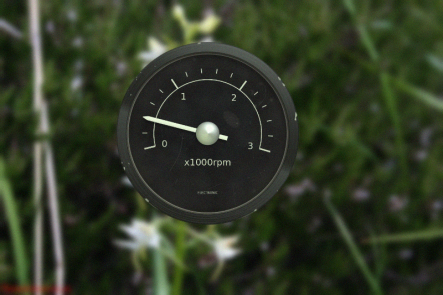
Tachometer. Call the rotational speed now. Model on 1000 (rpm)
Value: 400 (rpm)
